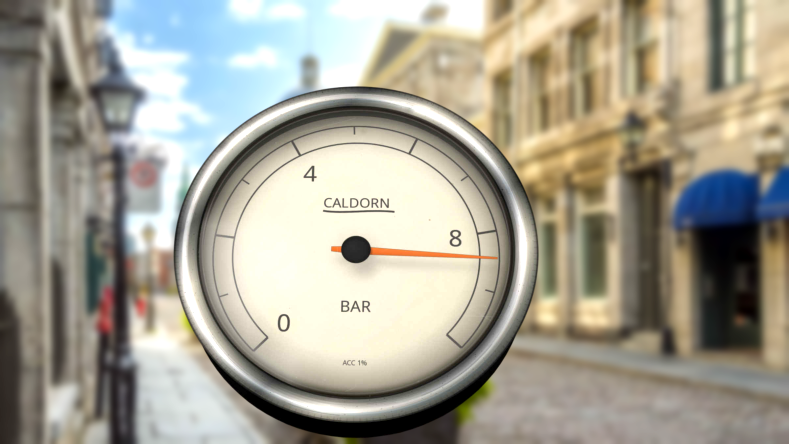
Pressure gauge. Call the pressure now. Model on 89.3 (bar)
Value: 8.5 (bar)
